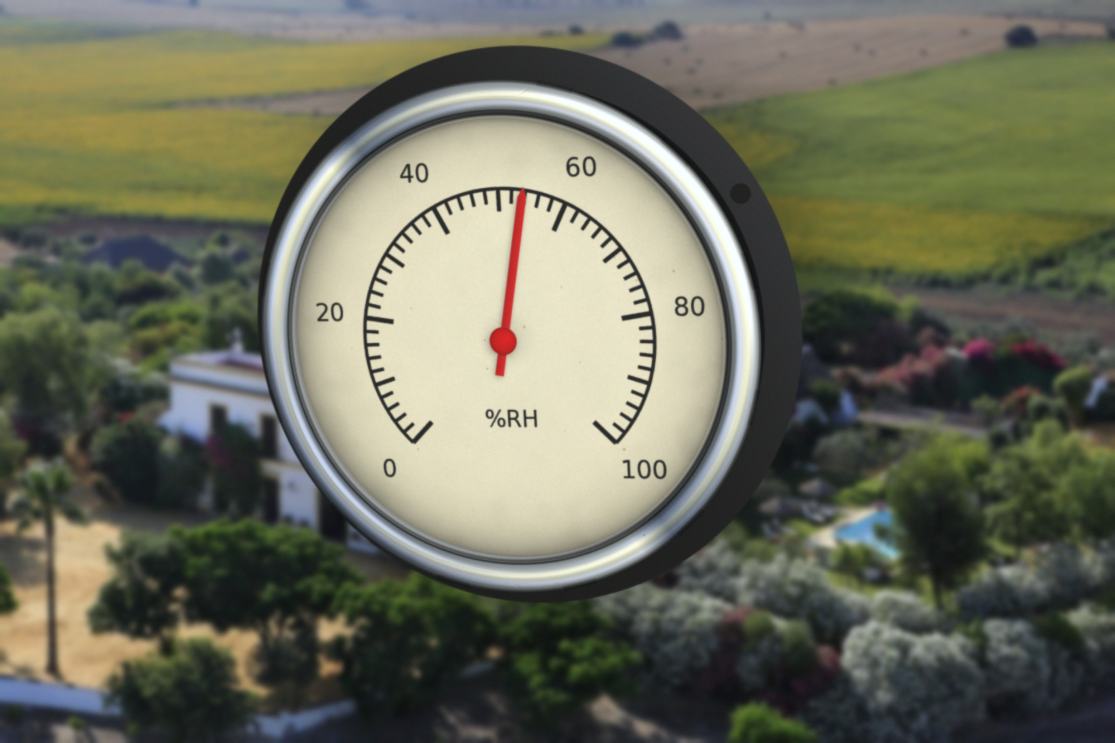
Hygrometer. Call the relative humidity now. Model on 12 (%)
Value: 54 (%)
